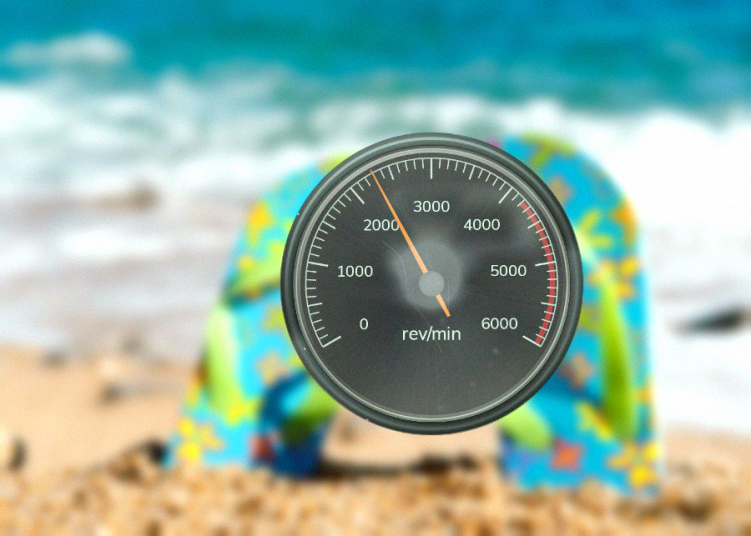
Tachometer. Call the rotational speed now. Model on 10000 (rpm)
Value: 2300 (rpm)
